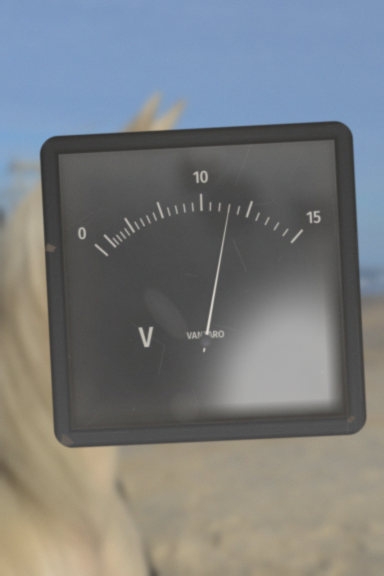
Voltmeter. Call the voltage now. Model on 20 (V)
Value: 11.5 (V)
